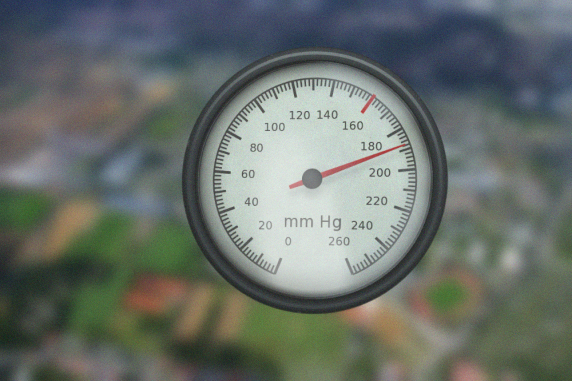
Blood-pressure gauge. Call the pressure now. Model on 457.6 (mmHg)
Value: 188 (mmHg)
